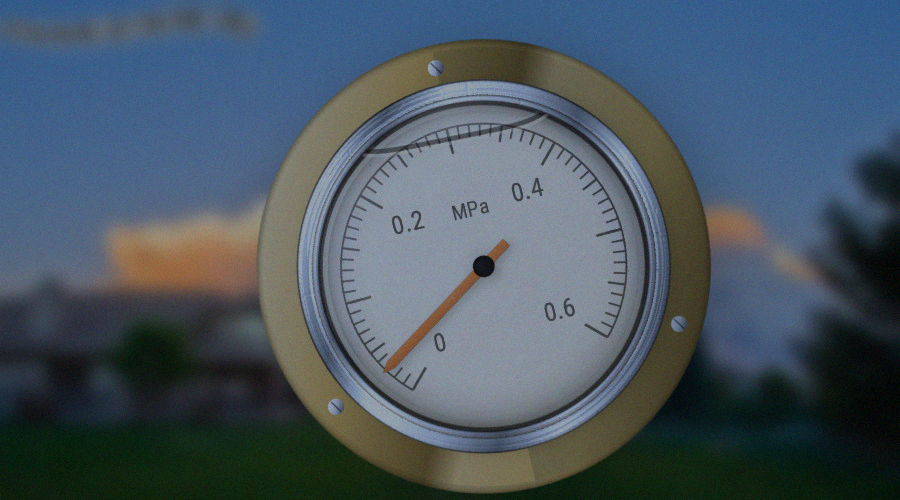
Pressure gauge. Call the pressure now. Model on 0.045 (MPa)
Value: 0.03 (MPa)
